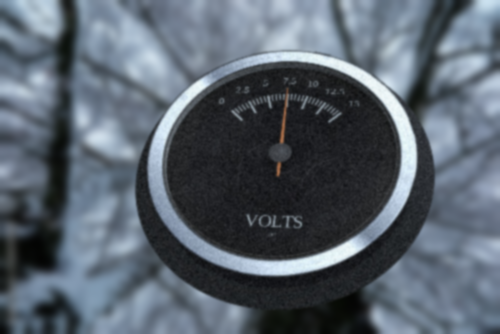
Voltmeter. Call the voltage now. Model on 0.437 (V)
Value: 7.5 (V)
